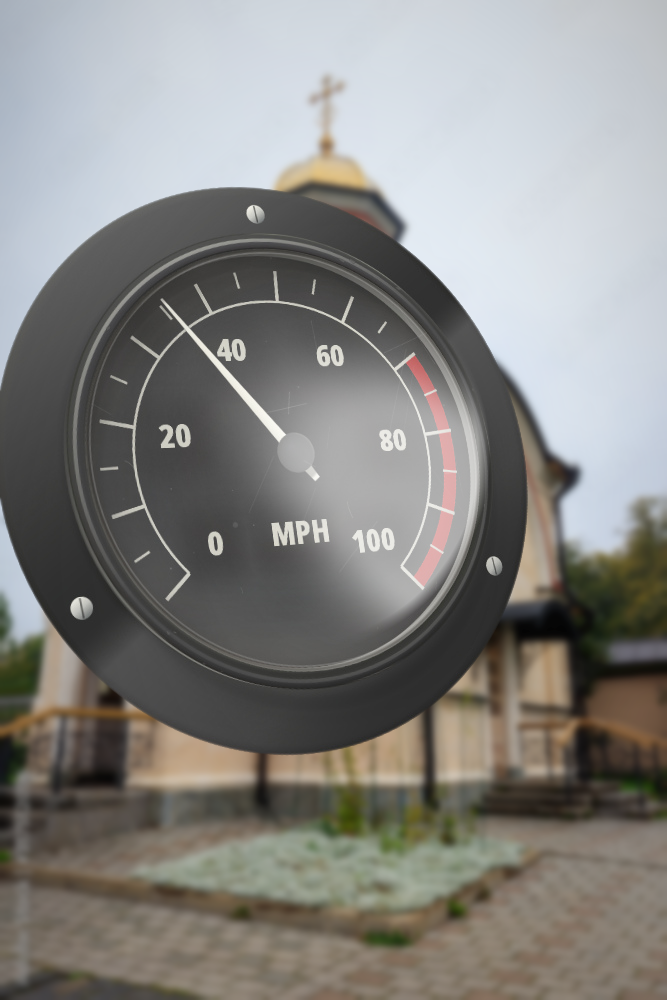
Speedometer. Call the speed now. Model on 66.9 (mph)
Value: 35 (mph)
